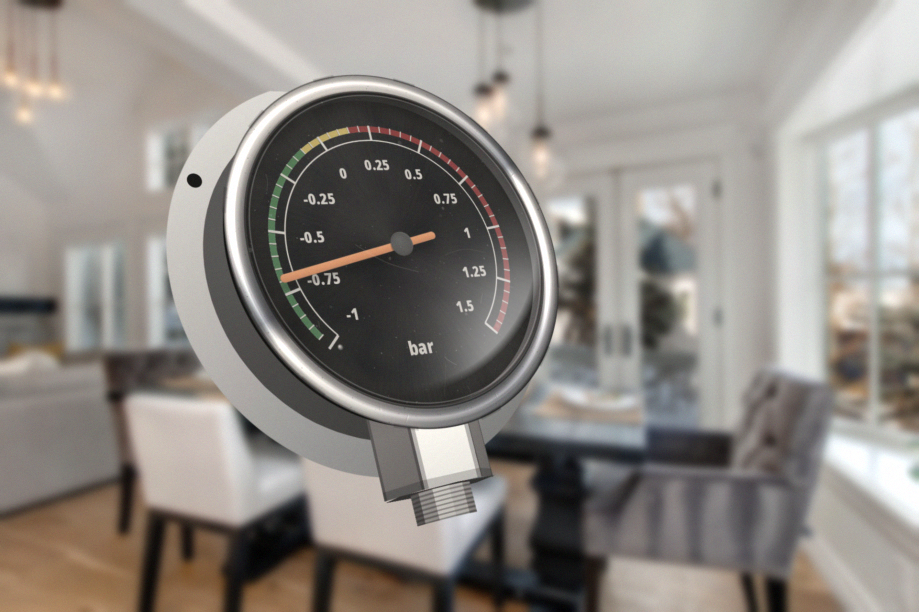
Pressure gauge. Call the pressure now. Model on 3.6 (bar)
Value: -0.7 (bar)
